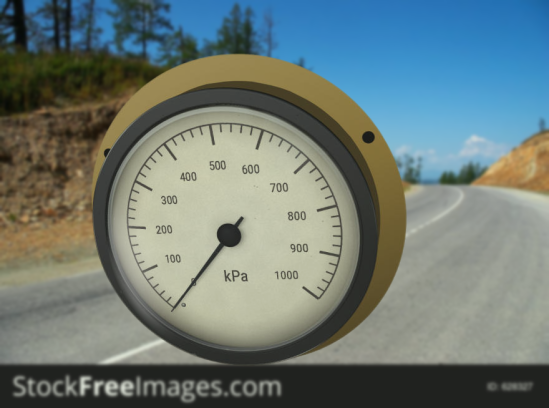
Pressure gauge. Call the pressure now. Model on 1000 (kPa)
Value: 0 (kPa)
